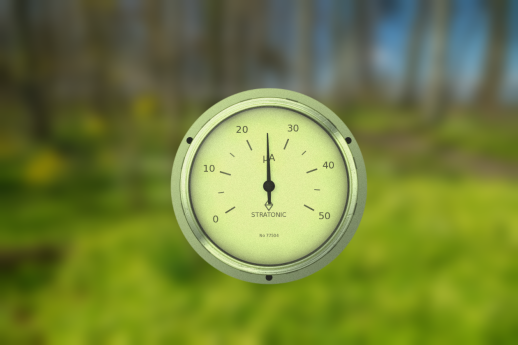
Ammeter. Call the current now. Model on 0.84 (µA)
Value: 25 (µA)
